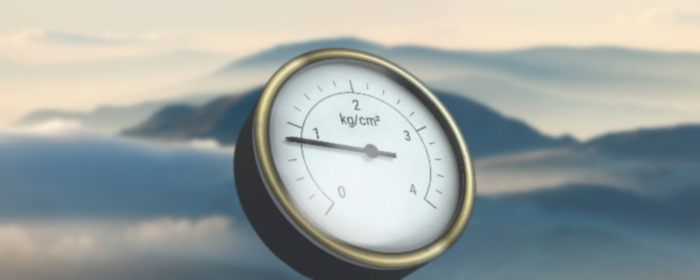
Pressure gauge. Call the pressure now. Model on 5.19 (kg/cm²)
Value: 0.8 (kg/cm²)
